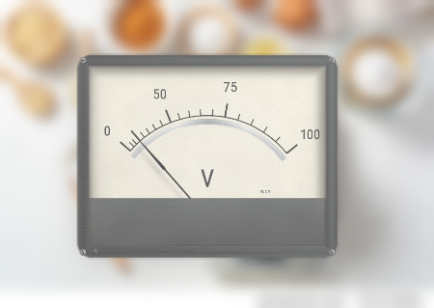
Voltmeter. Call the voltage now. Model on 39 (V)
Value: 25 (V)
